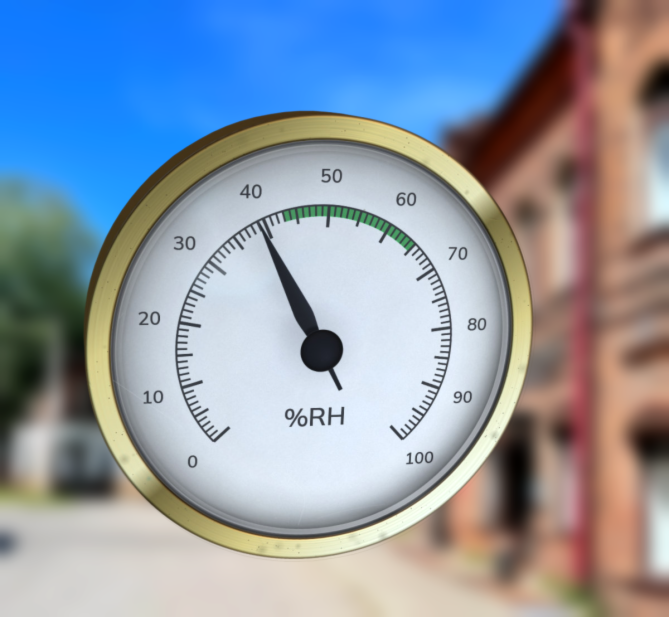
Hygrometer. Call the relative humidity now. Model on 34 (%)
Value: 39 (%)
